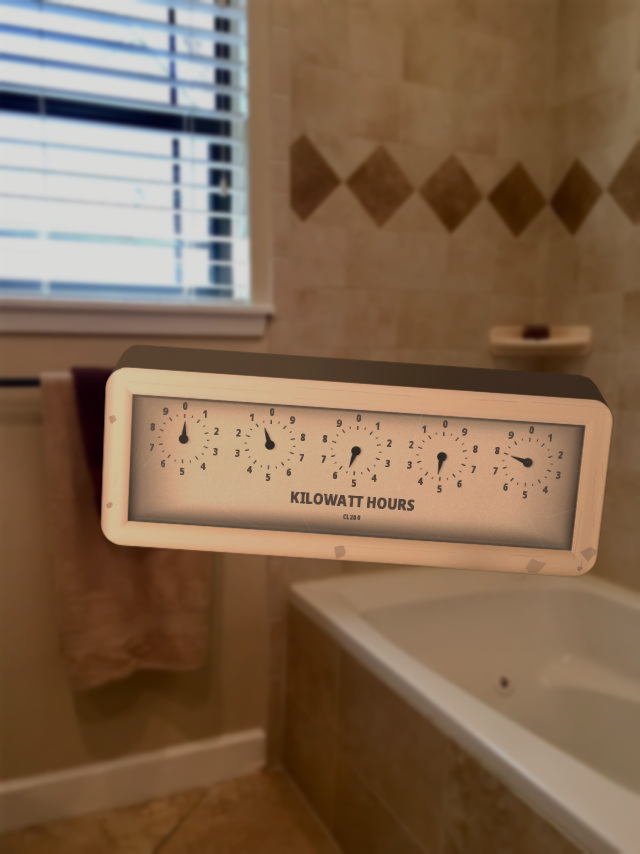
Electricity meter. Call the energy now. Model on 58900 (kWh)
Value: 548 (kWh)
